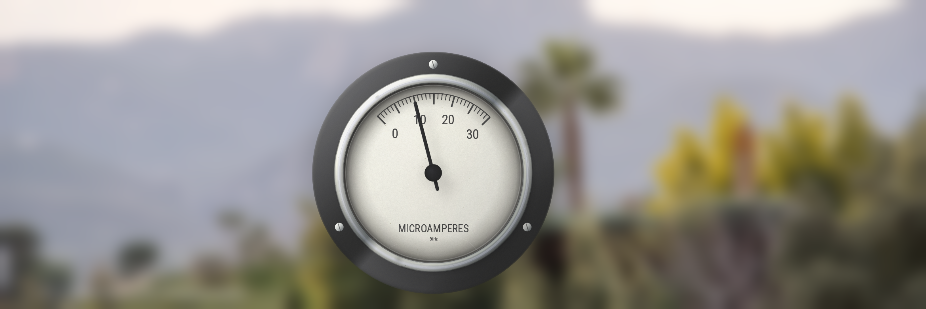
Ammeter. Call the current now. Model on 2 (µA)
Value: 10 (µA)
